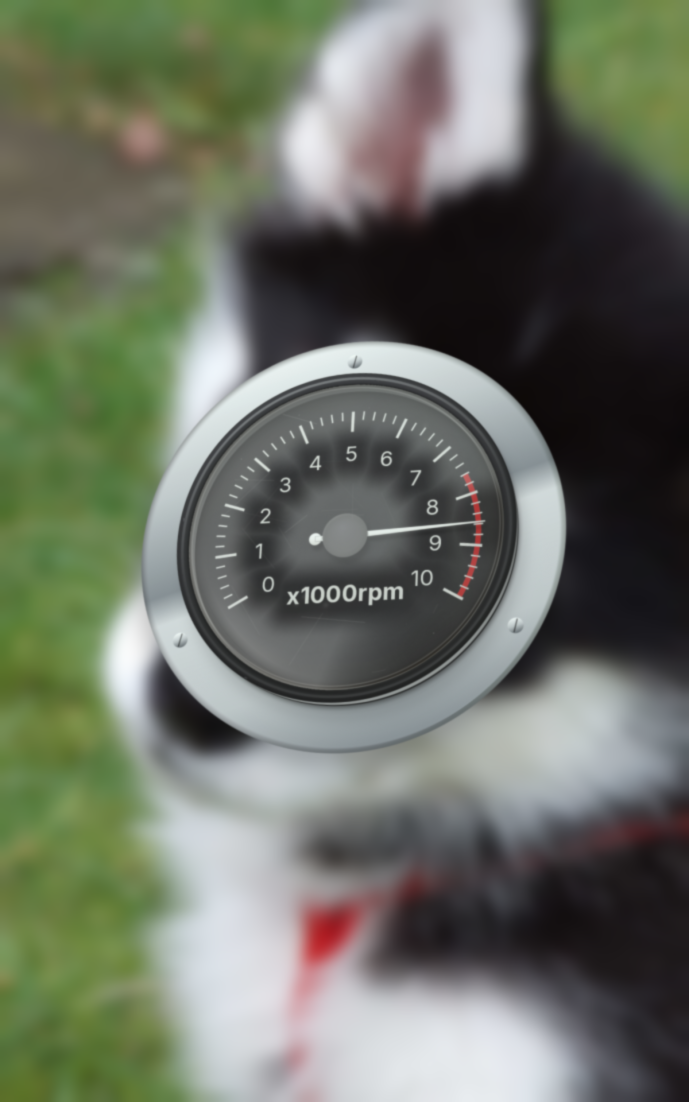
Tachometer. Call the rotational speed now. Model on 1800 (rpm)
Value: 8600 (rpm)
